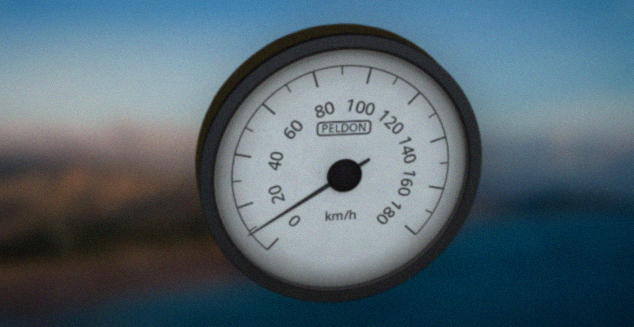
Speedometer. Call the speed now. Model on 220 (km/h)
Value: 10 (km/h)
